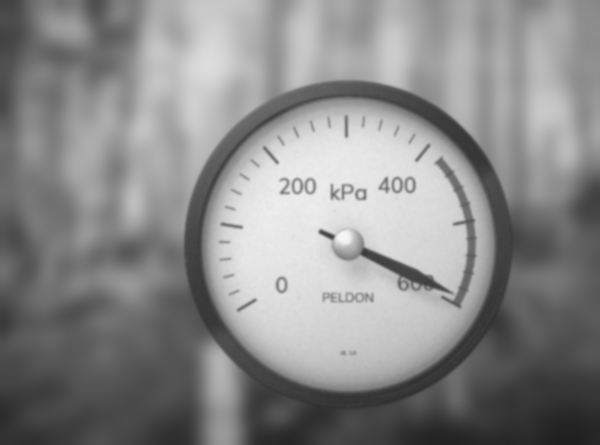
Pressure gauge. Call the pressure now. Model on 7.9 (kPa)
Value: 590 (kPa)
